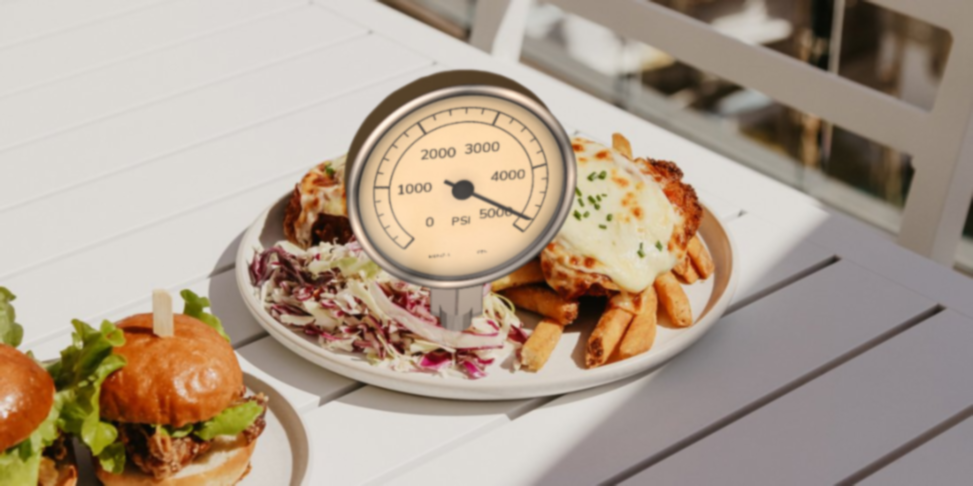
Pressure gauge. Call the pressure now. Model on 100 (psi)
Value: 4800 (psi)
